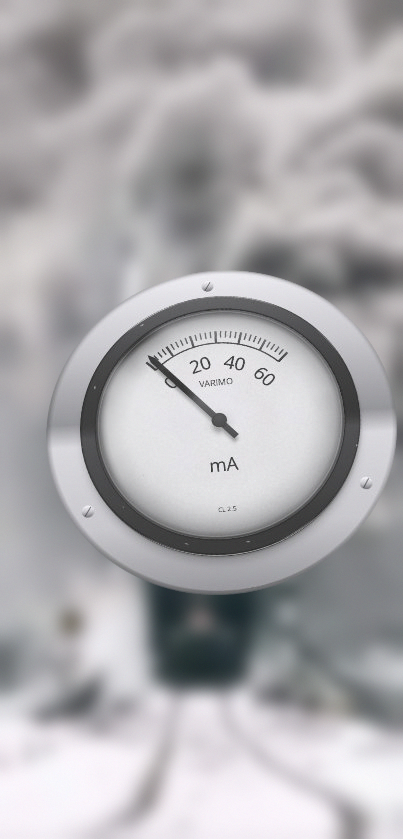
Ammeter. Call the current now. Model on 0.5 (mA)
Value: 2 (mA)
